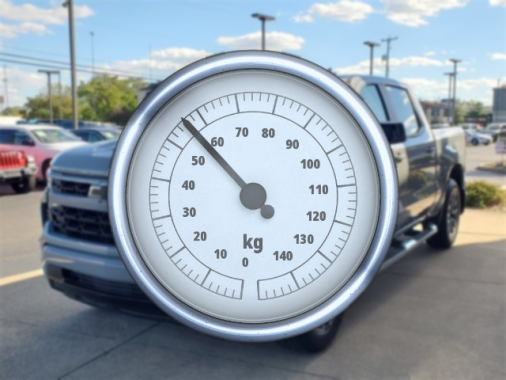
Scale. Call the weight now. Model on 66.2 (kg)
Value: 56 (kg)
